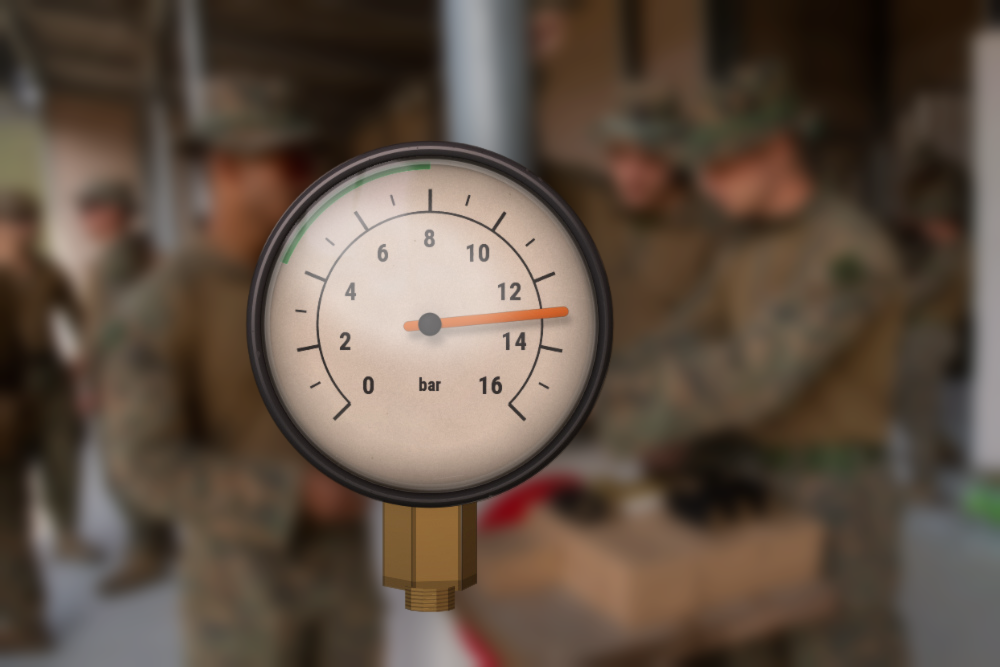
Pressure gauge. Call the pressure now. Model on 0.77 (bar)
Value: 13 (bar)
